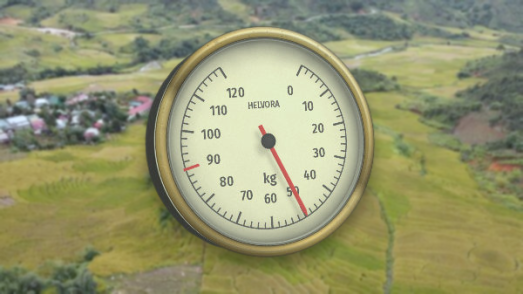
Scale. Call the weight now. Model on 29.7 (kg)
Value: 50 (kg)
